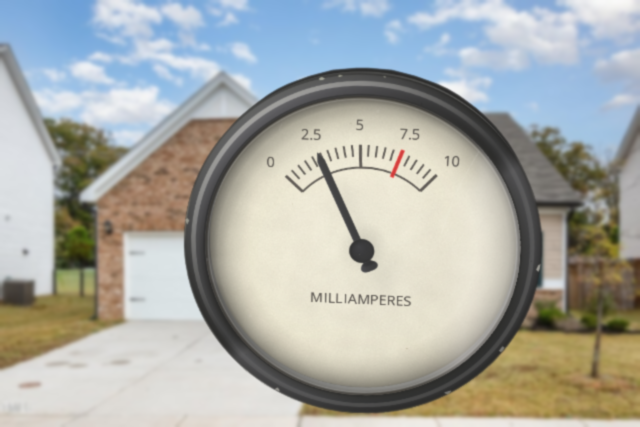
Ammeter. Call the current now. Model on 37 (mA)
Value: 2.5 (mA)
